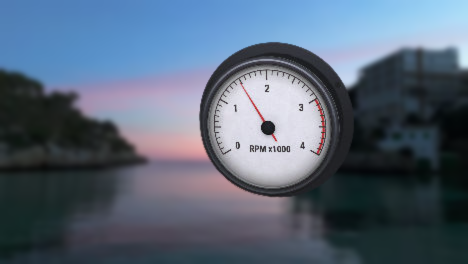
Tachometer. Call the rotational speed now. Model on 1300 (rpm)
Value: 1500 (rpm)
